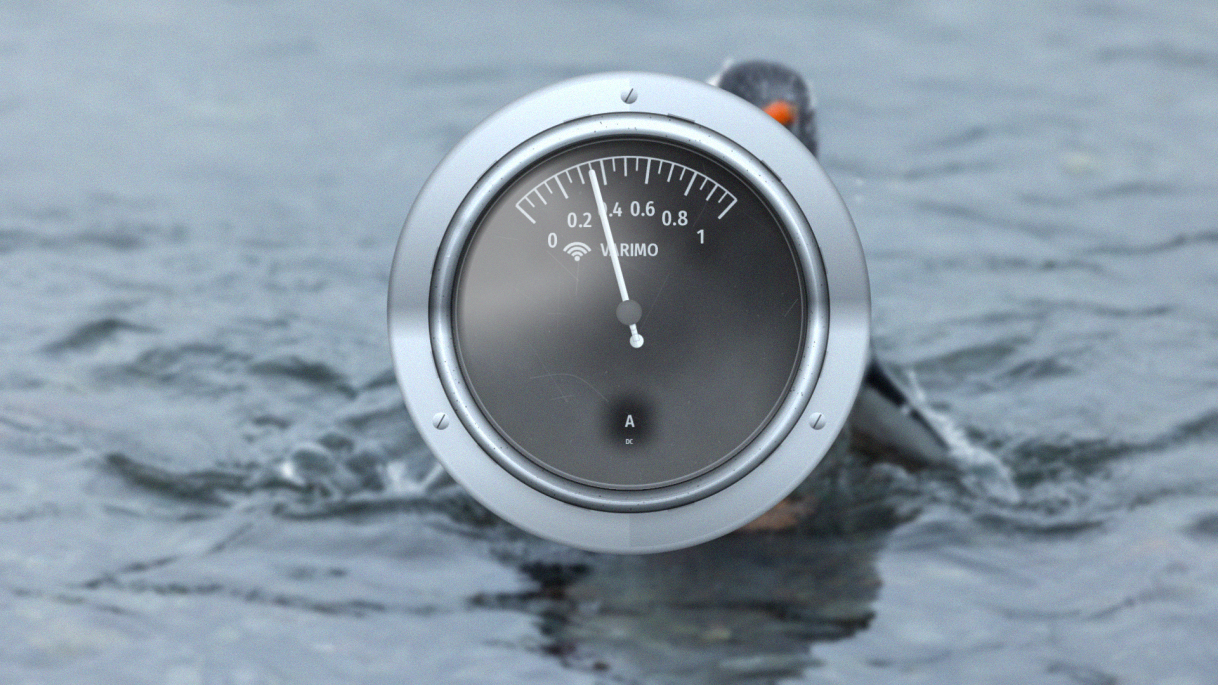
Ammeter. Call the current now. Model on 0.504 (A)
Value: 0.35 (A)
